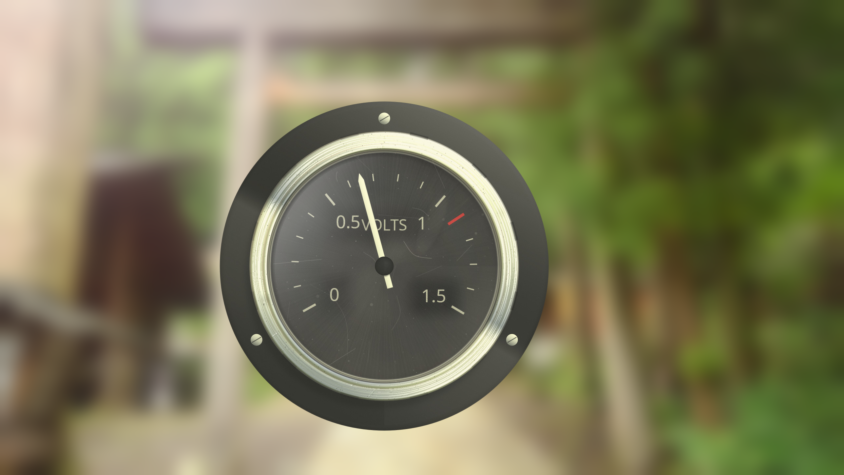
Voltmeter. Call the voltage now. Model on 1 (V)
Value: 0.65 (V)
